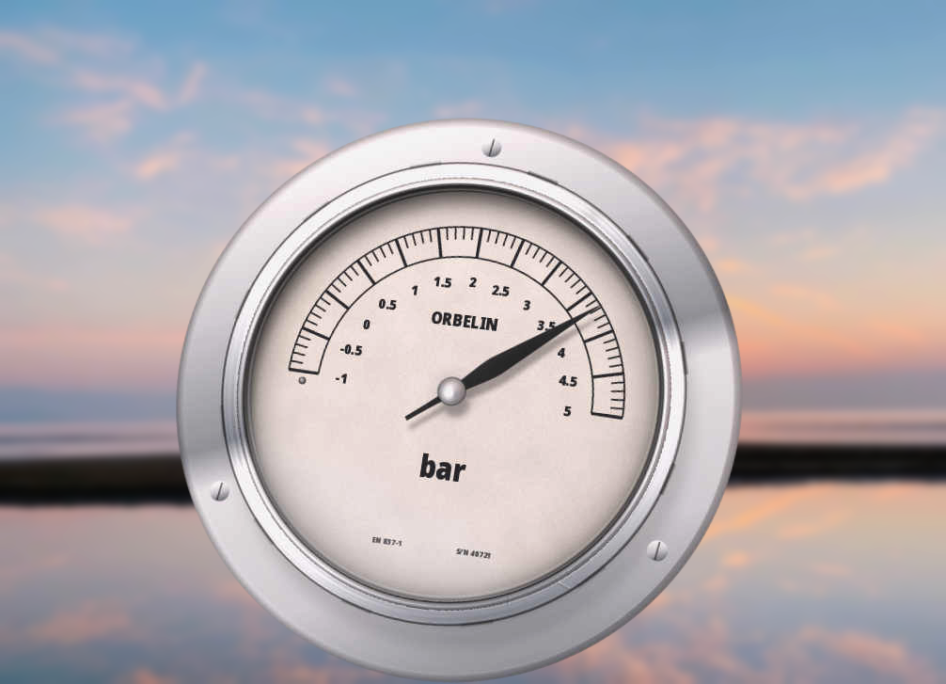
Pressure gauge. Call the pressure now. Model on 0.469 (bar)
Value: 3.7 (bar)
